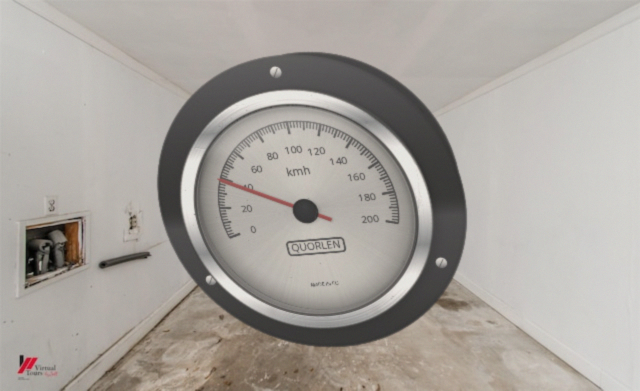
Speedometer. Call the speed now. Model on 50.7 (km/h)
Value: 40 (km/h)
